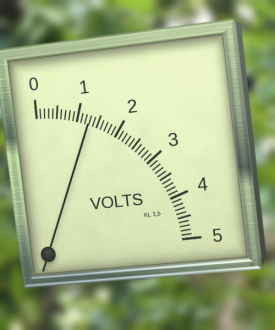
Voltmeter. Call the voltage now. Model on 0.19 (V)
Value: 1.3 (V)
